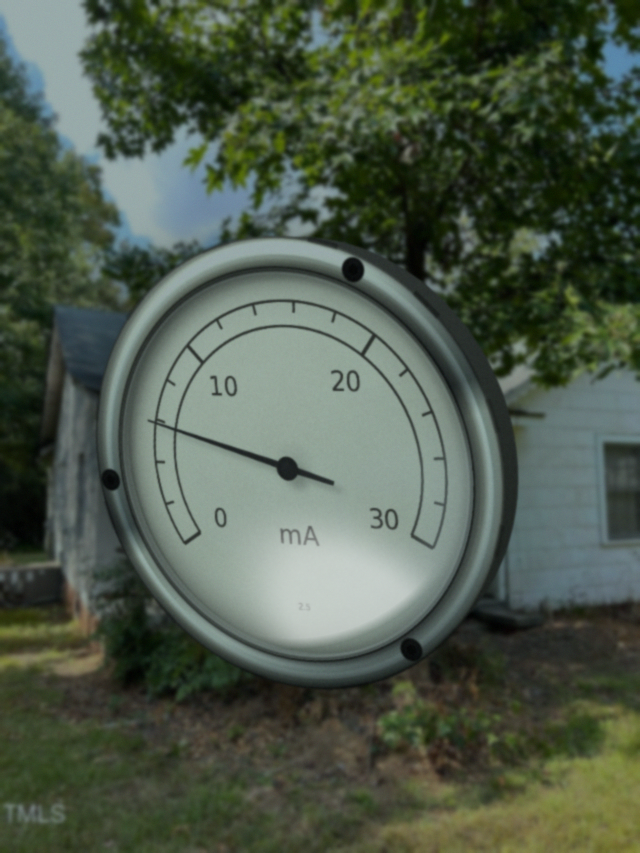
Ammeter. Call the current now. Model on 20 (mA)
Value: 6 (mA)
